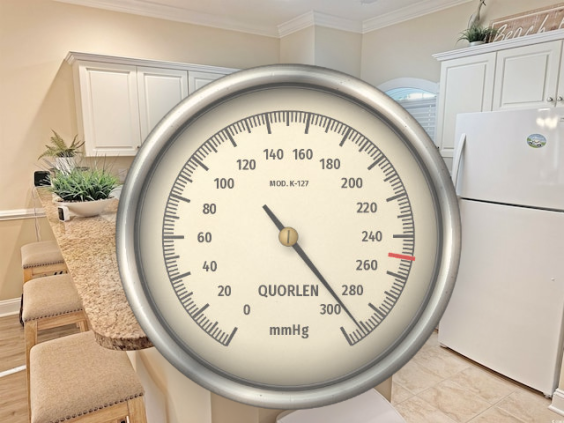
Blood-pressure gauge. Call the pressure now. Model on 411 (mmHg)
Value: 292 (mmHg)
